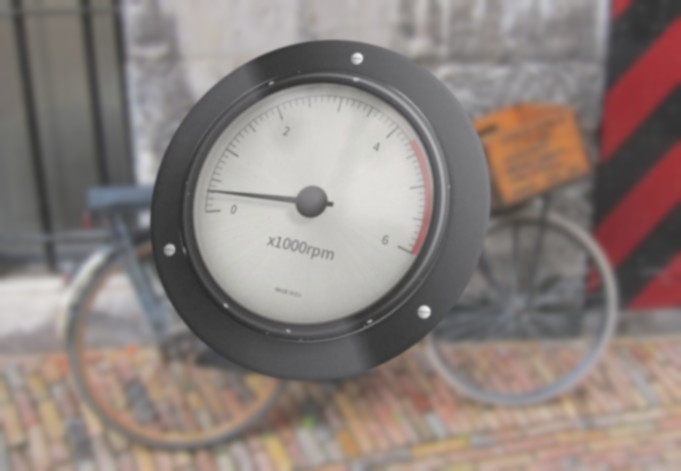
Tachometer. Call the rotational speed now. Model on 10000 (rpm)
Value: 300 (rpm)
